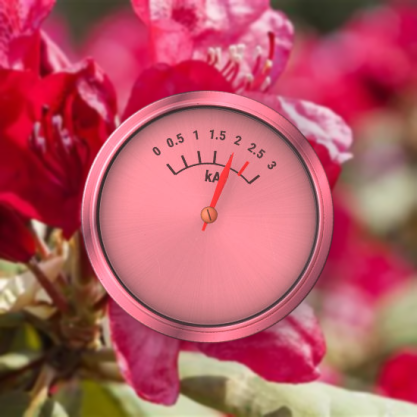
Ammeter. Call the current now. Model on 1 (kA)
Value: 2 (kA)
